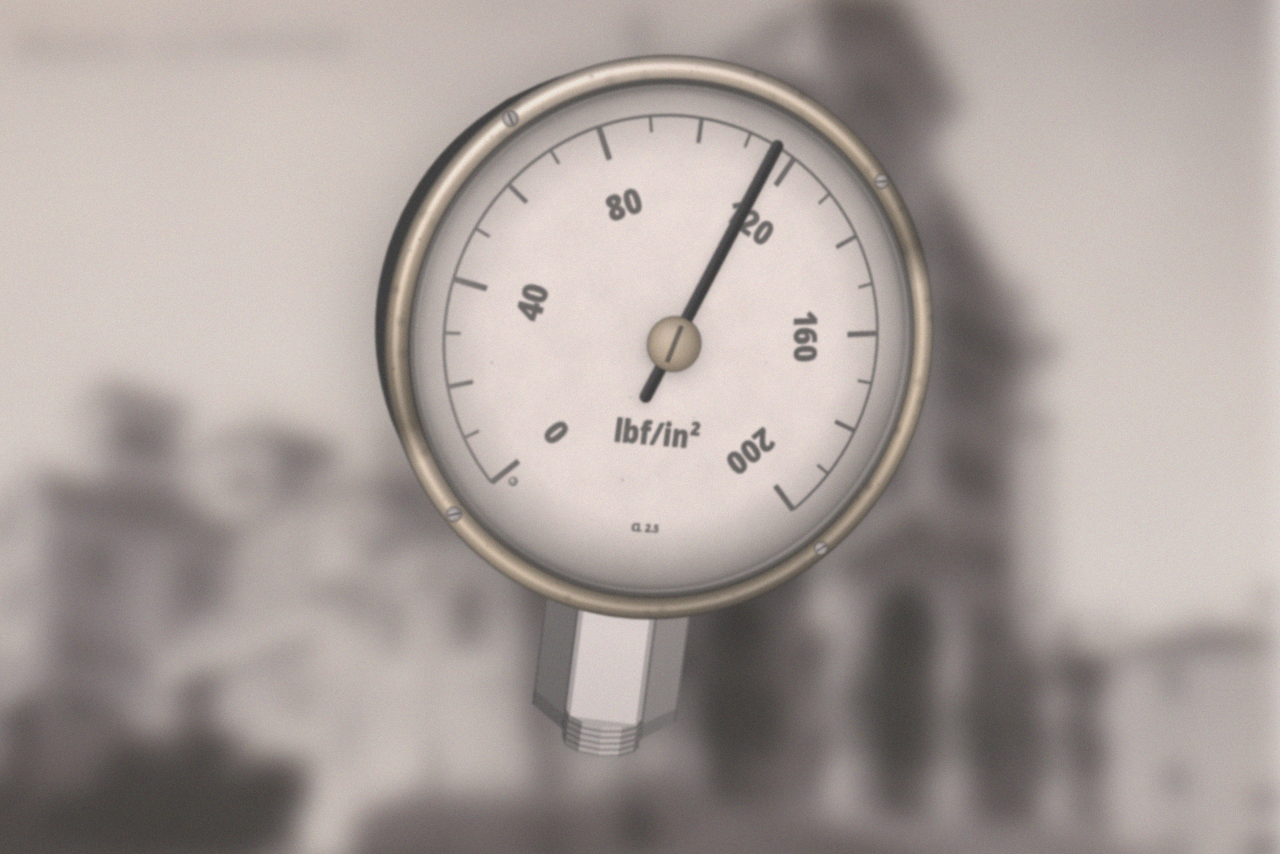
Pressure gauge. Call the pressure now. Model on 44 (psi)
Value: 115 (psi)
